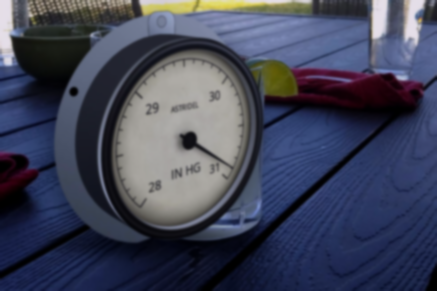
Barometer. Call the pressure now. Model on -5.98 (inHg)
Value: 30.9 (inHg)
